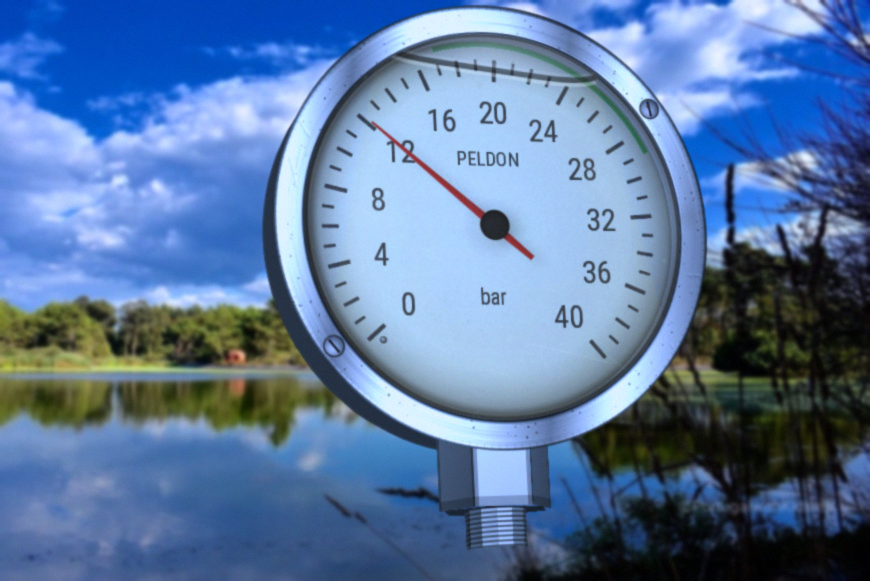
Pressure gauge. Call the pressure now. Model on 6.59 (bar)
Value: 12 (bar)
